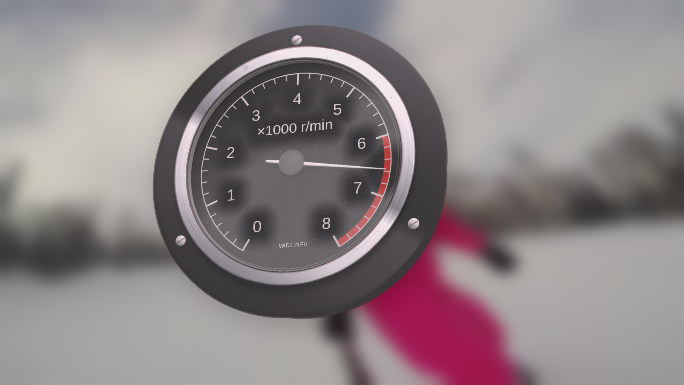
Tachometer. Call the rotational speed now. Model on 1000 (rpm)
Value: 6600 (rpm)
